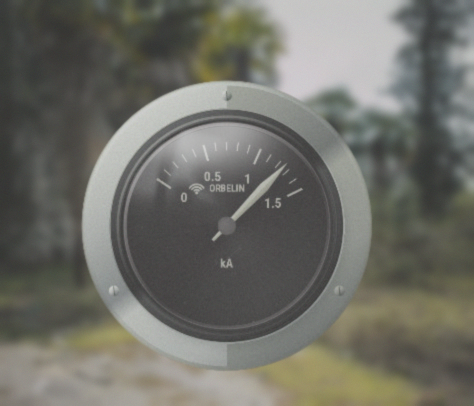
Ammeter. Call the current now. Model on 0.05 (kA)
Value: 1.25 (kA)
